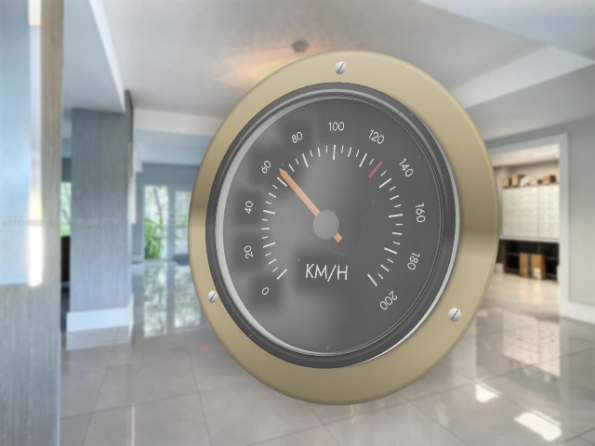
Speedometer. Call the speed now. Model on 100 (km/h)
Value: 65 (km/h)
